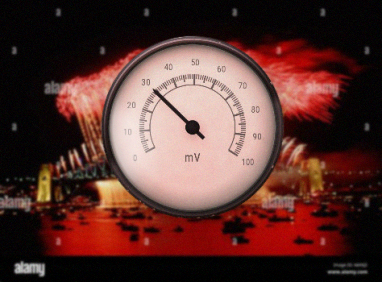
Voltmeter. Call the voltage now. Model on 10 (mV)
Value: 30 (mV)
